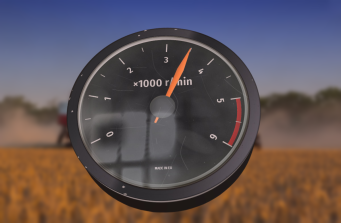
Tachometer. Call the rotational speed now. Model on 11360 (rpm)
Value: 3500 (rpm)
